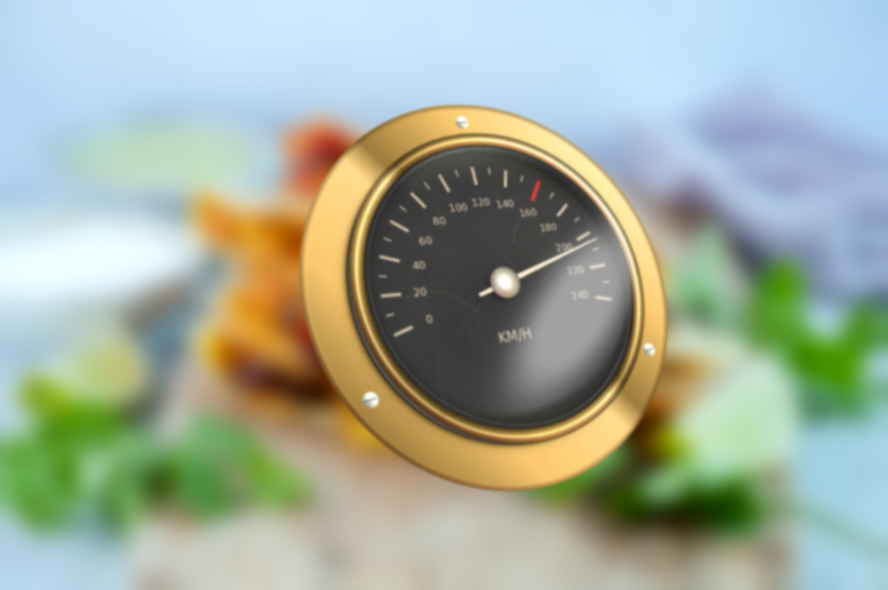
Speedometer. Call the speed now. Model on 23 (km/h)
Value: 205 (km/h)
